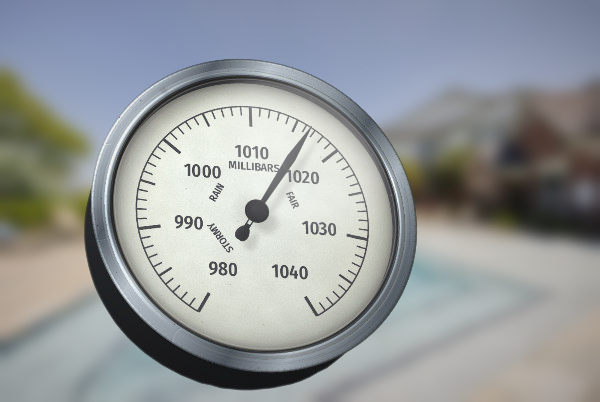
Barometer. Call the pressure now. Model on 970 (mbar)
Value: 1016.5 (mbar)
